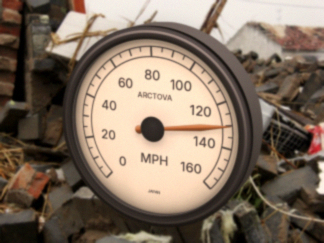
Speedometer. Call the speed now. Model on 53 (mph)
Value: 130 (mph)
